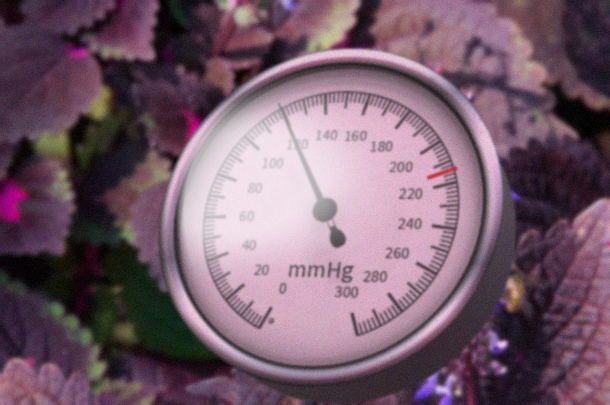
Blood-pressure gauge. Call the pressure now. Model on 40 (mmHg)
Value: 120 (mmHg)
